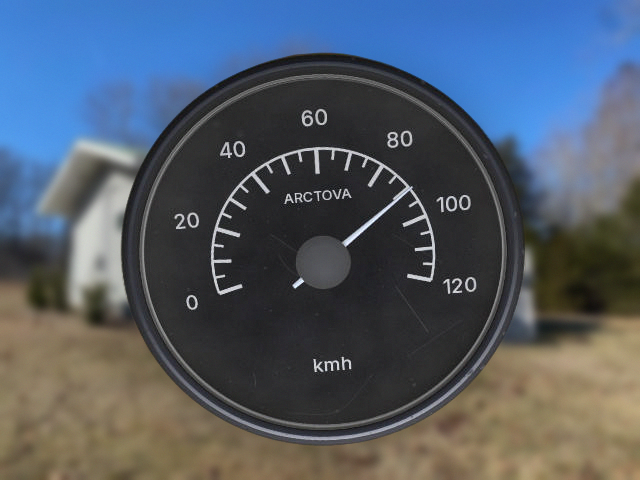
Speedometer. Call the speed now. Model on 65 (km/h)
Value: 90 (km/h)
